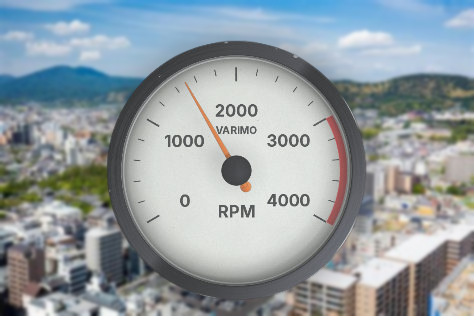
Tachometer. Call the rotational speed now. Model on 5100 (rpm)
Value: 1500 (rpm)
